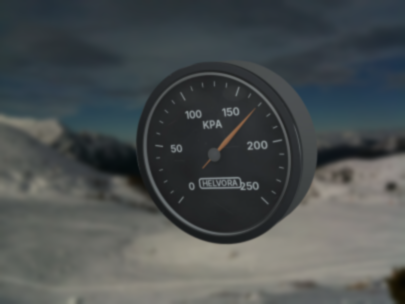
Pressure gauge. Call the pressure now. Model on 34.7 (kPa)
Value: 170 (kPa)
